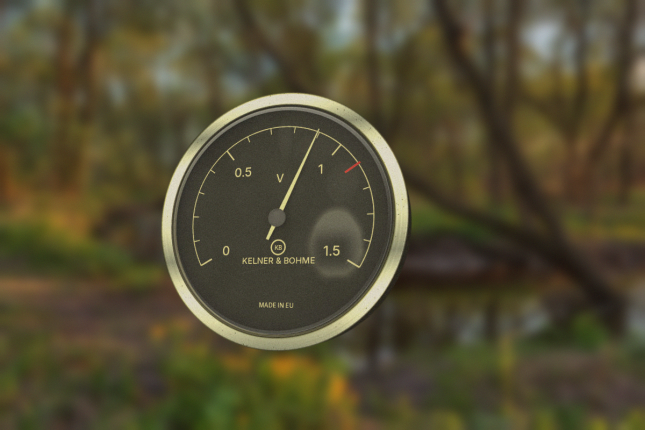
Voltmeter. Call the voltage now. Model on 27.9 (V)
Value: 0.9 (V)
